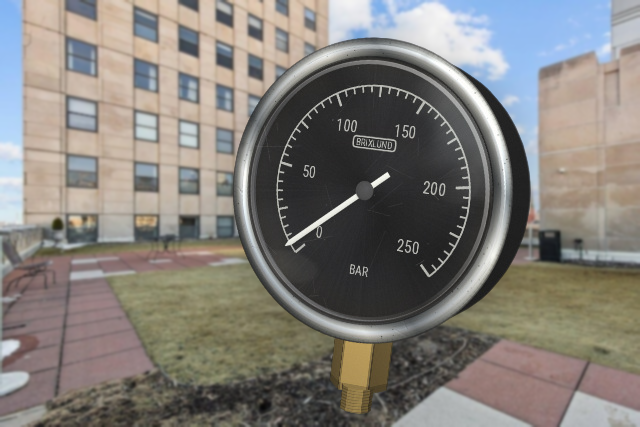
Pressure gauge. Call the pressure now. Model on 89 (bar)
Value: 5 (bar)
